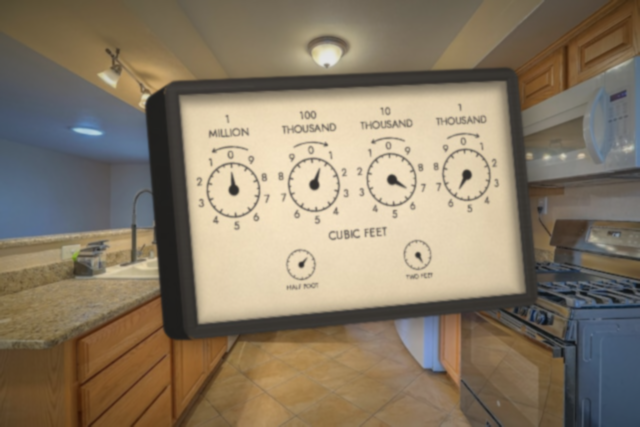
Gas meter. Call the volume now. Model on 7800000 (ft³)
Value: 6600 (ft³)
